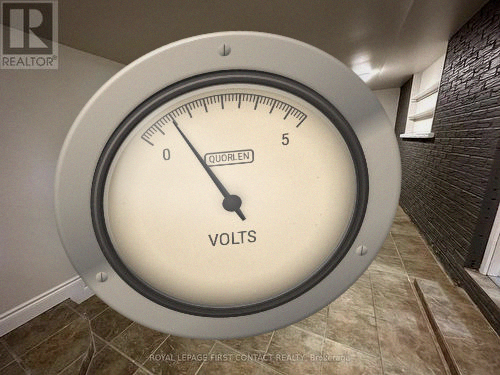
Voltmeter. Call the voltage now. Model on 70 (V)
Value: 1 (V)
